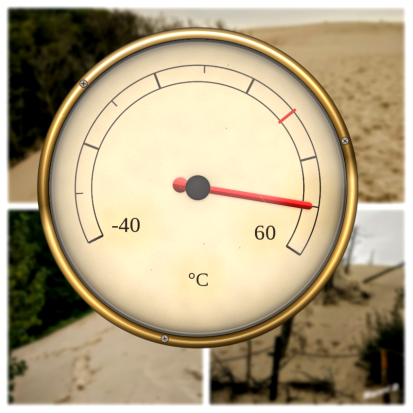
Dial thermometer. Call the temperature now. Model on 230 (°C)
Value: 50 (°C)
